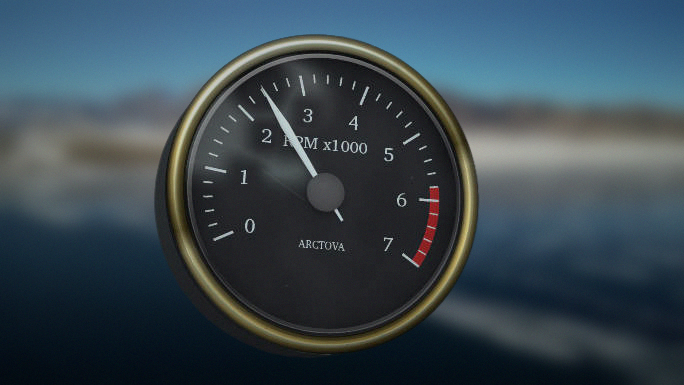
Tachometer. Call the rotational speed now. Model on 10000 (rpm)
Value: 2400 (rpm)
